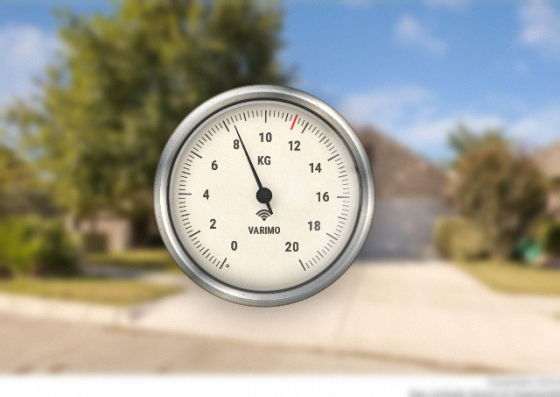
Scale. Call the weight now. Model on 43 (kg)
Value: 8.4 (kg)
